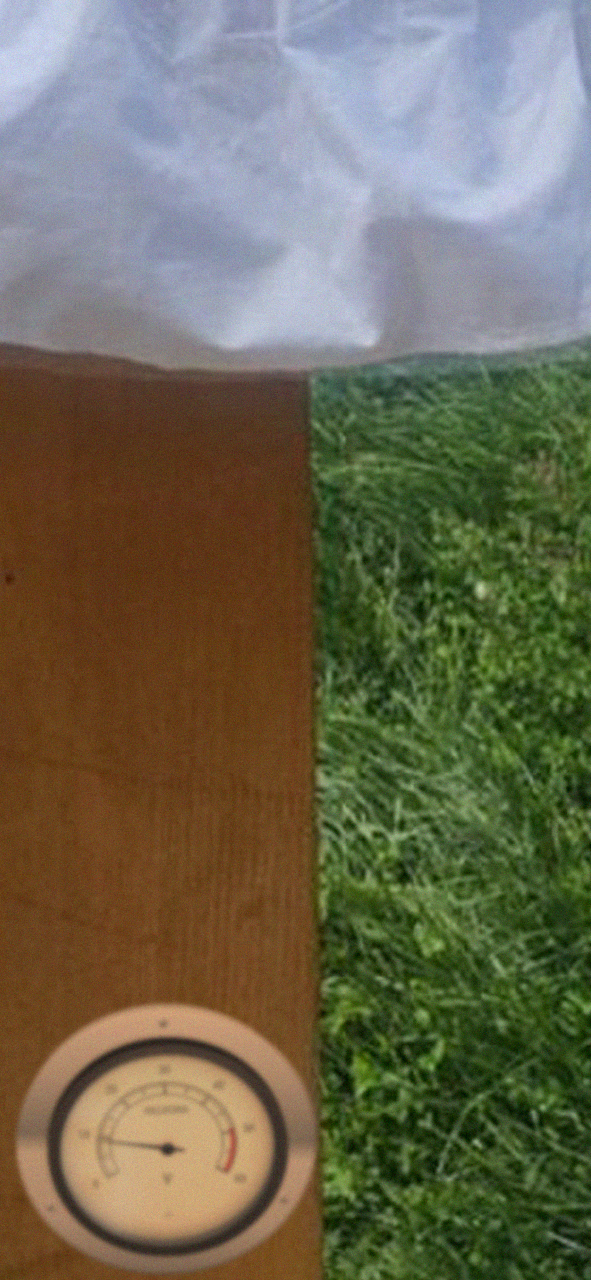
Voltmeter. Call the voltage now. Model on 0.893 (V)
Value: 10 (V)
